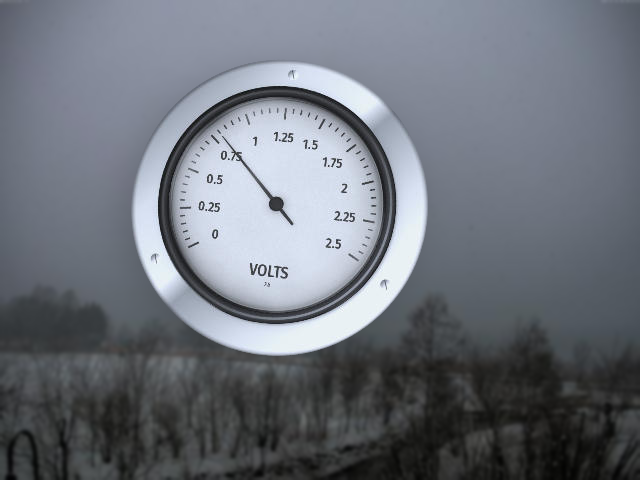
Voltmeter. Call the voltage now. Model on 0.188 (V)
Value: 0.8 (V)
